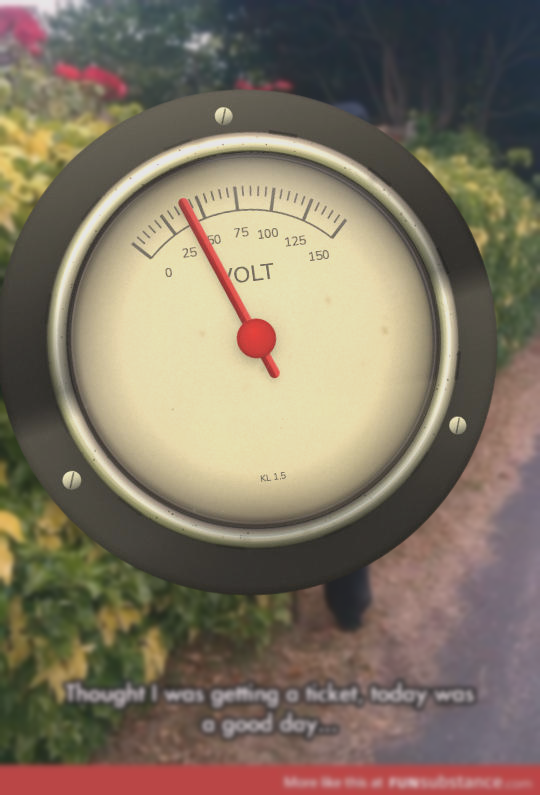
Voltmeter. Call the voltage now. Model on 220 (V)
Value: 40 (V)
